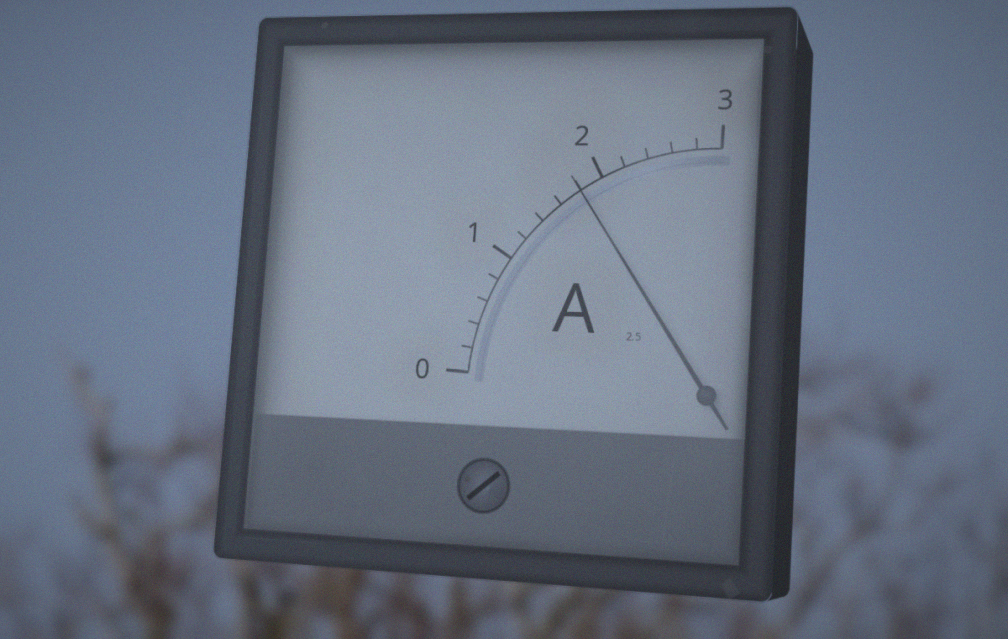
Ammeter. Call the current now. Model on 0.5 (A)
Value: 1.8 (A)
